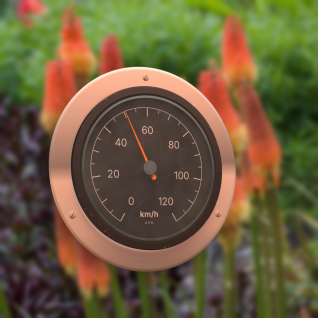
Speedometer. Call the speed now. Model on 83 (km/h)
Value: 50 (km/h)
